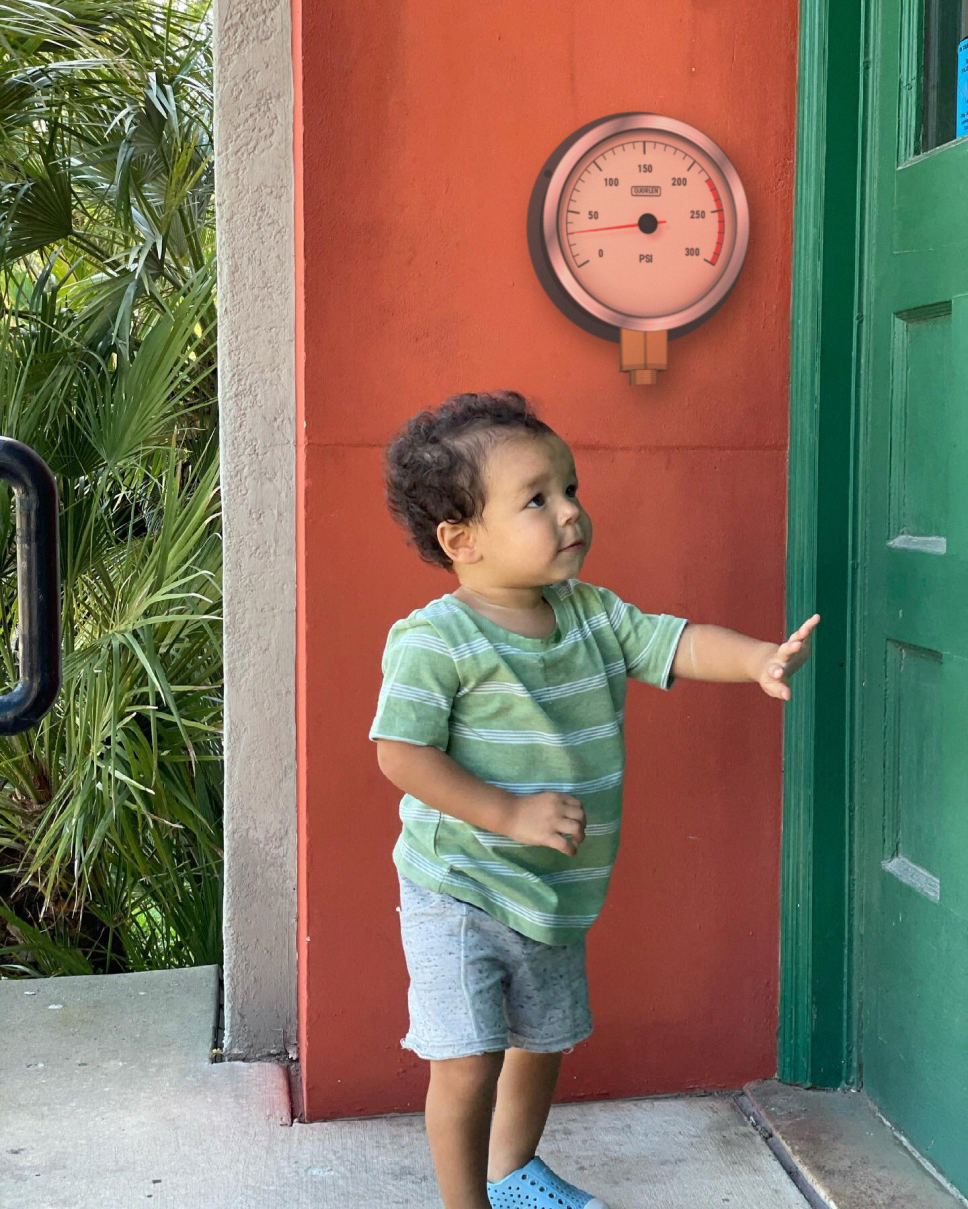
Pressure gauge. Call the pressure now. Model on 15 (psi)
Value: 30 (psi)
